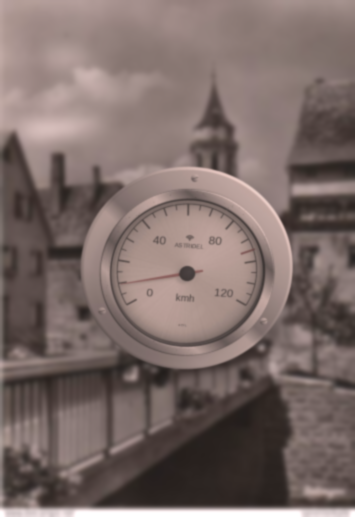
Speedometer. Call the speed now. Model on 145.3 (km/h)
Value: 10 (km/h)
